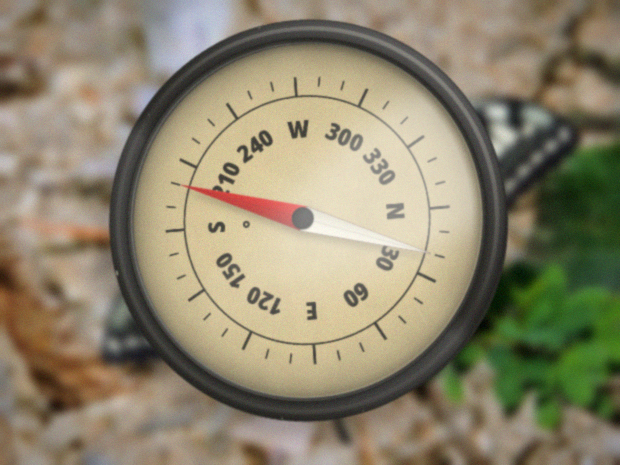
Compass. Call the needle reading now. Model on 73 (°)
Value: 200 (°)
